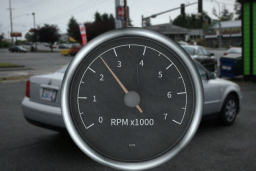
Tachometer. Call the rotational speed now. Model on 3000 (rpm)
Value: 2500 (rpm)
